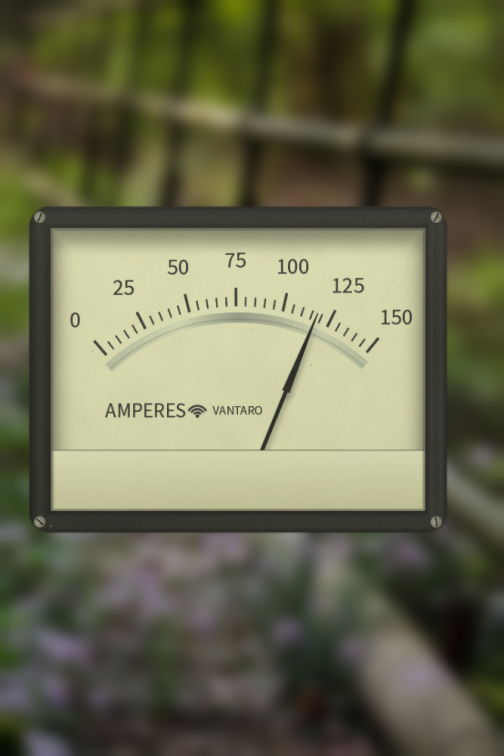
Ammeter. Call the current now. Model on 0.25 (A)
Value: 117.5 (A)
